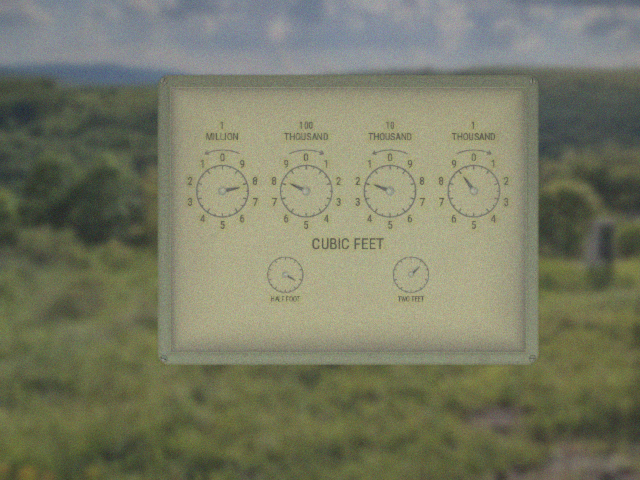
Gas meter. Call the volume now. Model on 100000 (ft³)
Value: 781900 (ft³)
